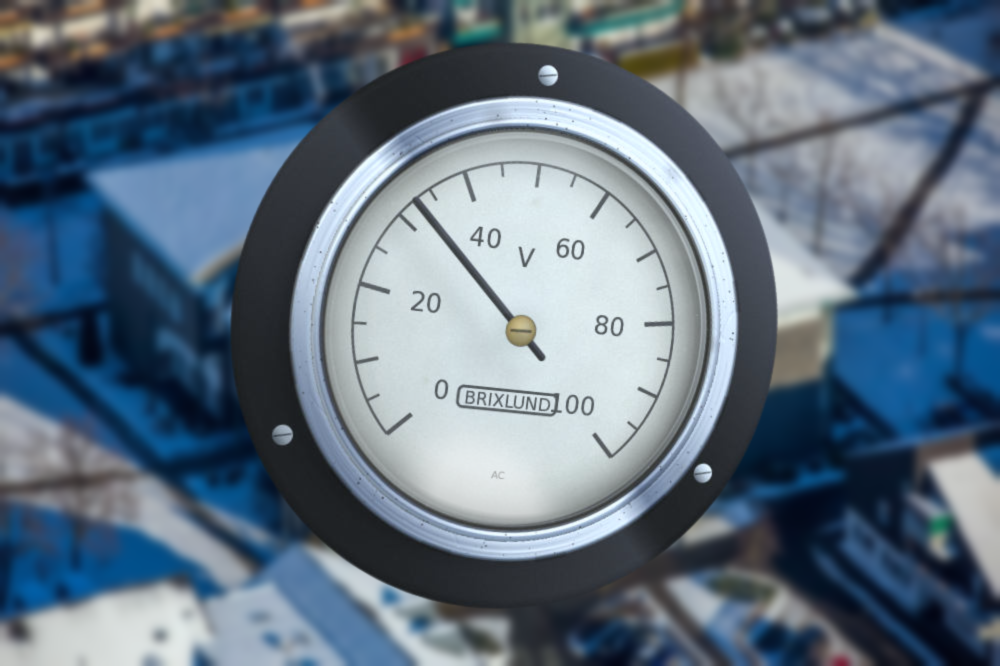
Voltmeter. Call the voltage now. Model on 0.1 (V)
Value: 32.5 (V)
